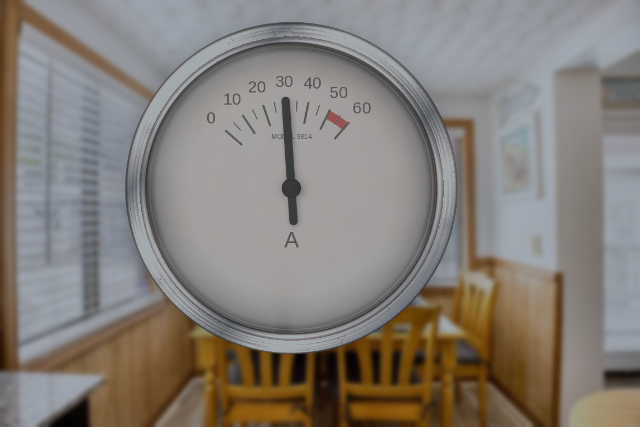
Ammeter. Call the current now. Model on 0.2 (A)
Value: 30 (A)
